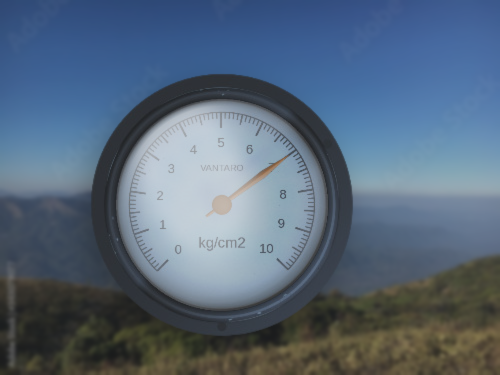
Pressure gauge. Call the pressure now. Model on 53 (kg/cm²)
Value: 7 (kg/cm²)
